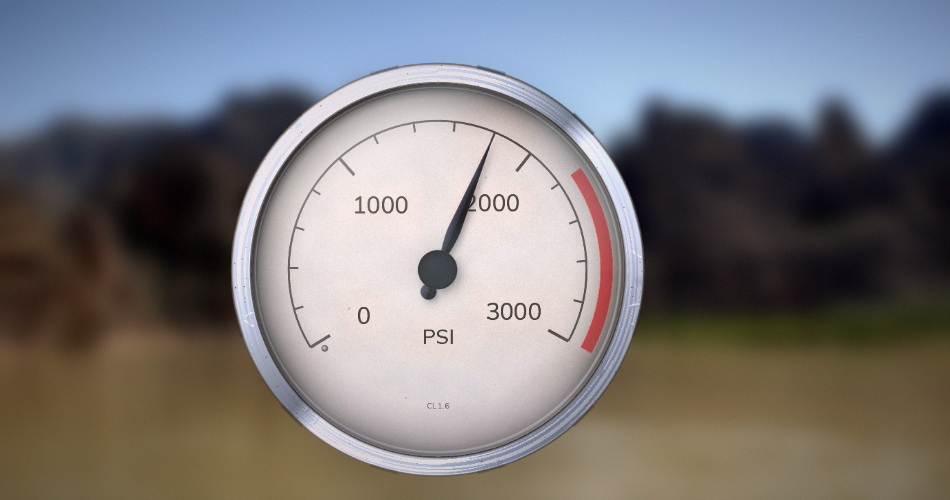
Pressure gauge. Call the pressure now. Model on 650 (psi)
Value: 1800 (psi)
